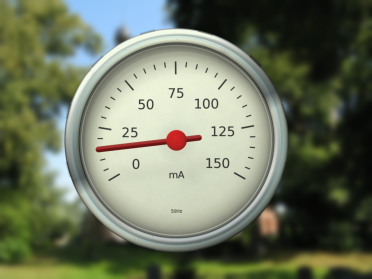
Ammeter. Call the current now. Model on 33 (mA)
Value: 15 (mA)
